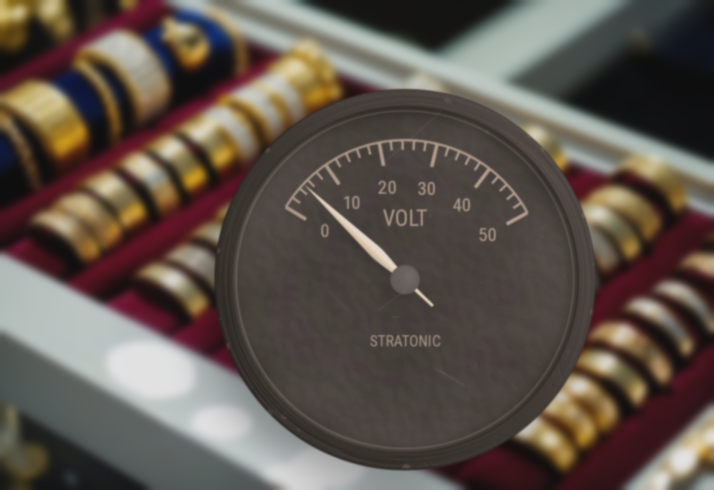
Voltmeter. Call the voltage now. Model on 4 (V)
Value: 5 (V)
